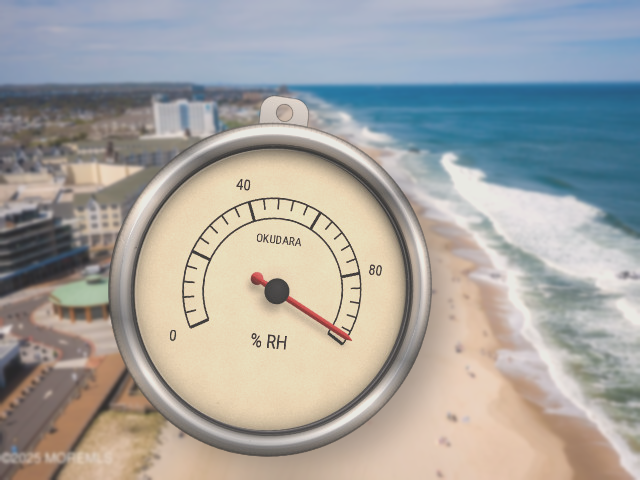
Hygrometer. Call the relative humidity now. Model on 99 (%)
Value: 98 (%)
